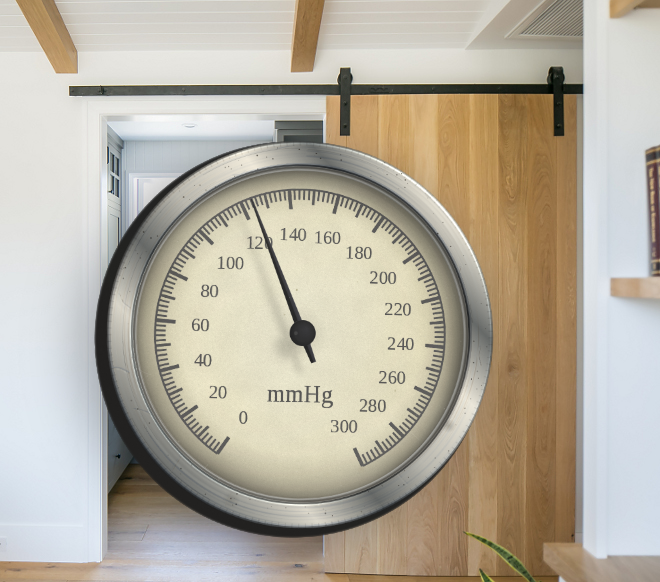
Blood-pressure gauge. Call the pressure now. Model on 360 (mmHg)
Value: 124 (mmHg)
